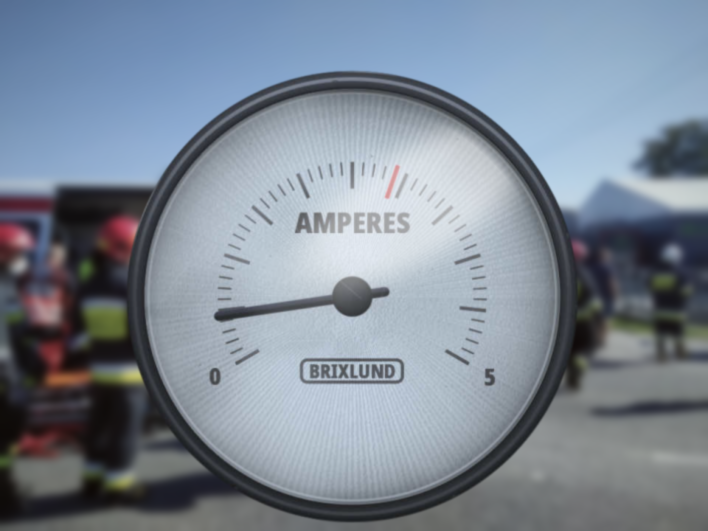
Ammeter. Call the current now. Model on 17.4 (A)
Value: 0.45 (A)
